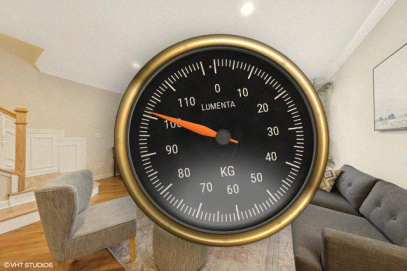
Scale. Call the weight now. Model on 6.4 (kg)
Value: 101 (kg)
